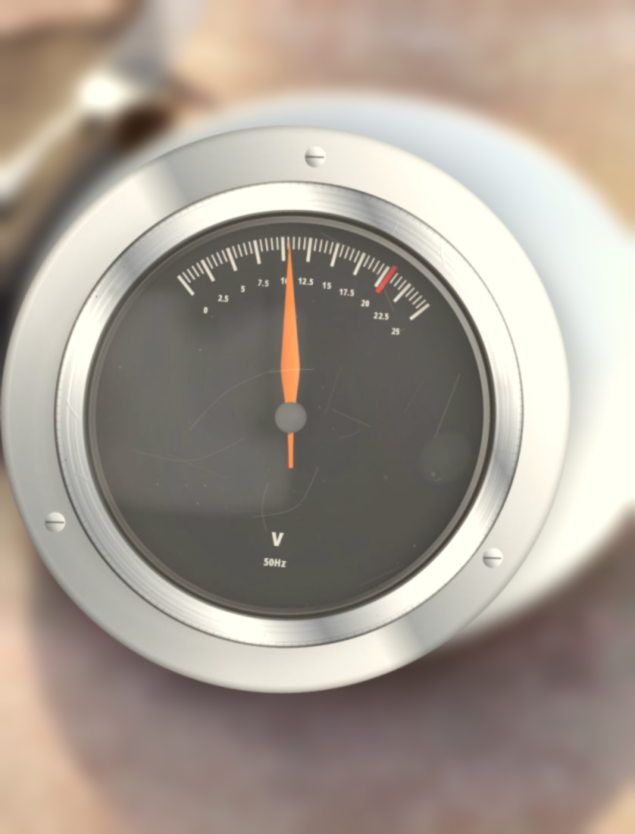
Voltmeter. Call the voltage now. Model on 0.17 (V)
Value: 10.5 (V)
